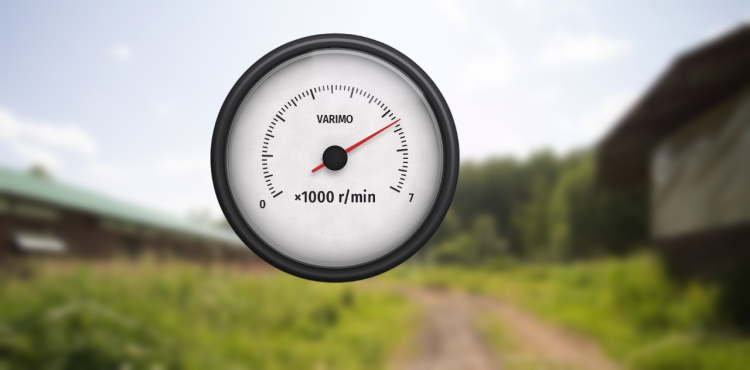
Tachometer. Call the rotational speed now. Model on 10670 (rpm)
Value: 5300 (rpm)
